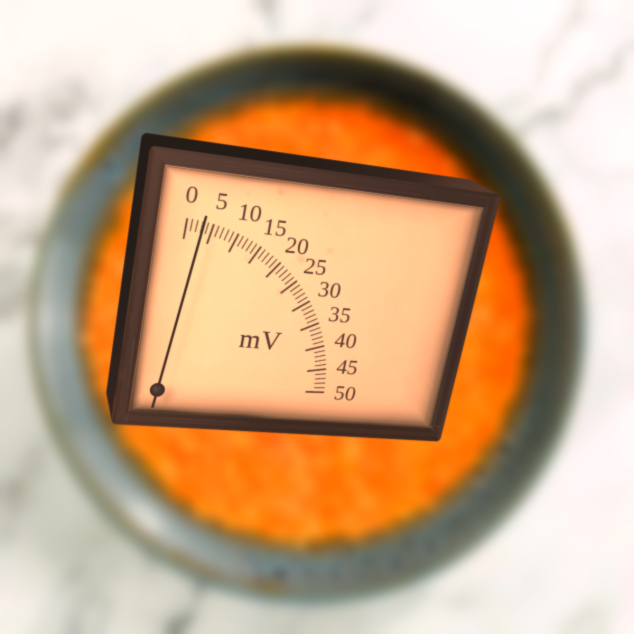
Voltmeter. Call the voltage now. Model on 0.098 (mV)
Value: 3 (mV)
